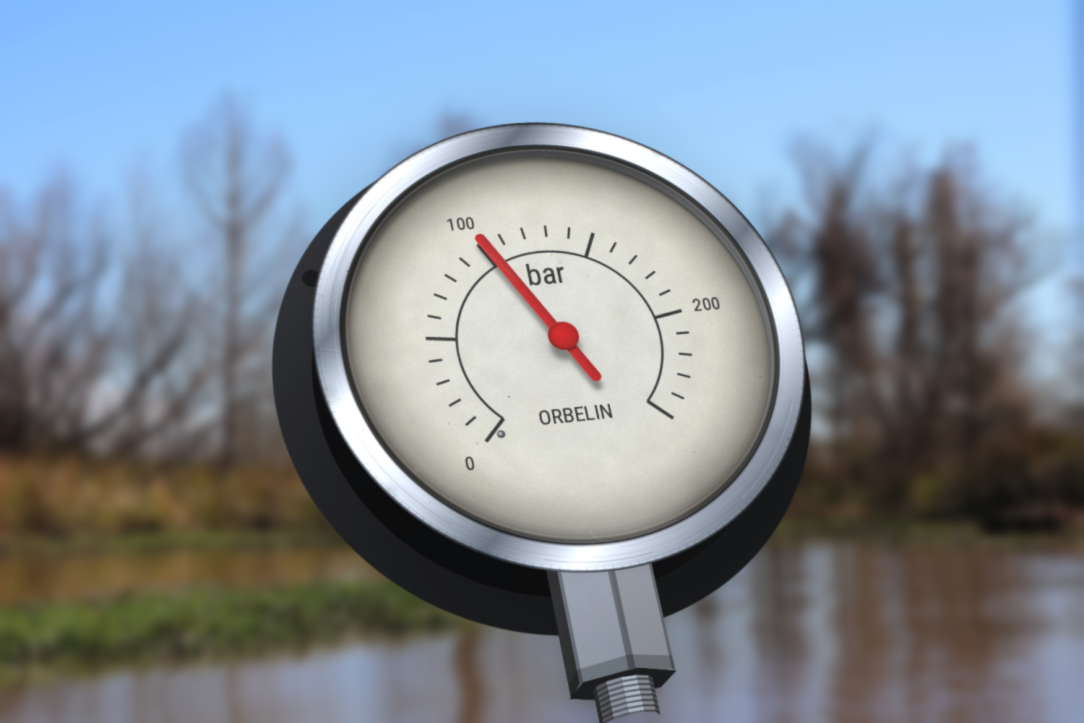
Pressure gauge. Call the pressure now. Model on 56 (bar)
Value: 100 (bar)
